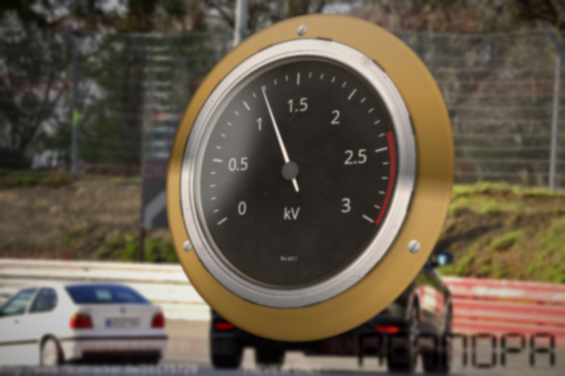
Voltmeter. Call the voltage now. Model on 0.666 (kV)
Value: 1.2 (kV)
